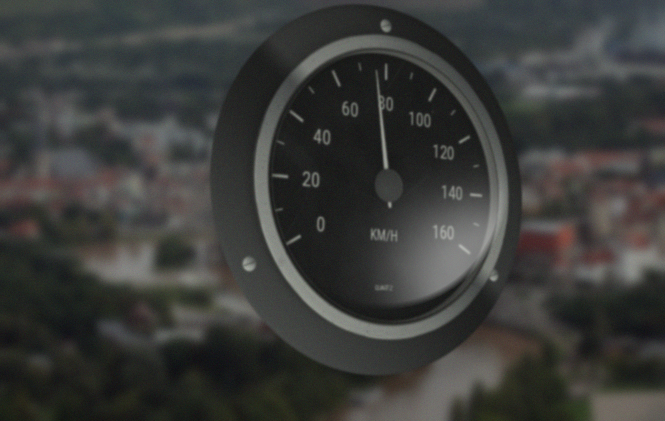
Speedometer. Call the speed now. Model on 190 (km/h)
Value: 75 (km/h)
